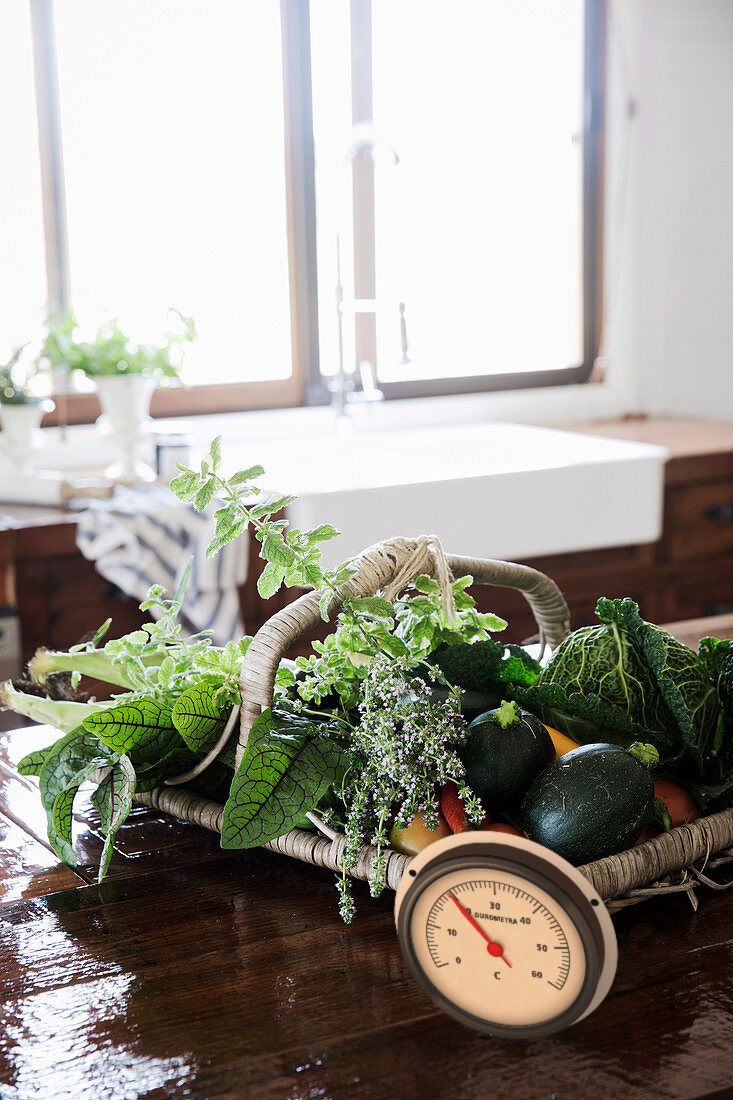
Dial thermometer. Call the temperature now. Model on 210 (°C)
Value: 20 (°C)
